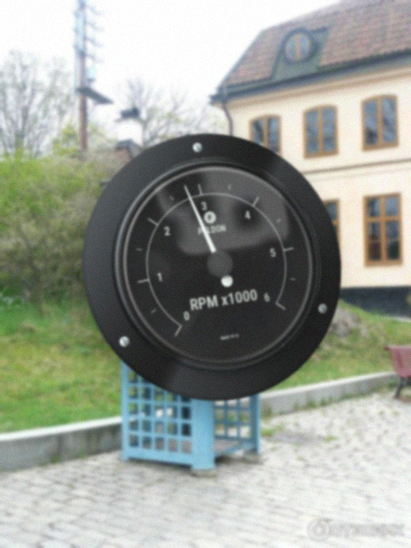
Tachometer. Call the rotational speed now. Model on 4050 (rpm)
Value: 2750 (rpm)
